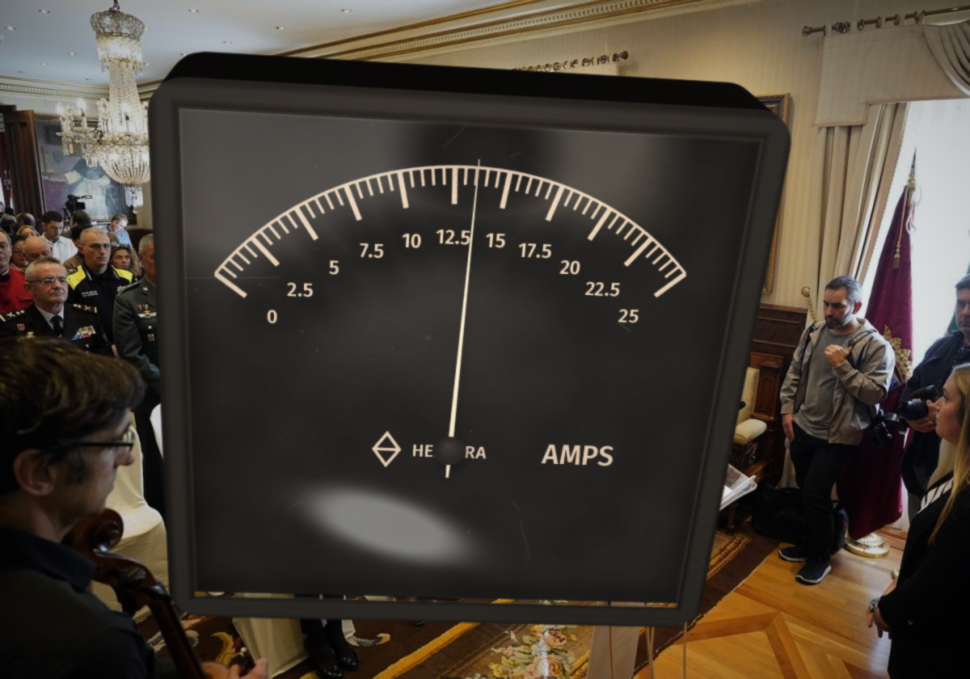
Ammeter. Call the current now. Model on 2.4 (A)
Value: 13.5 (A)
